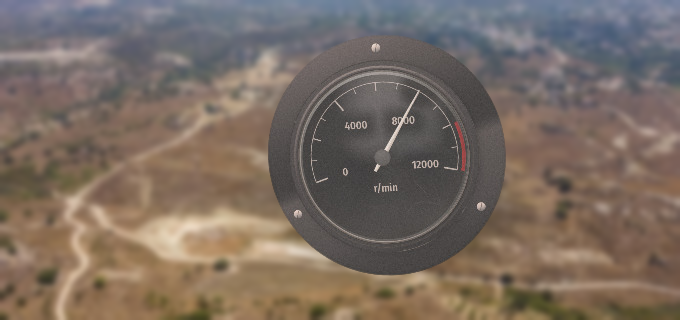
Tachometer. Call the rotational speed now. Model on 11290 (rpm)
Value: 8000 (rpm)
